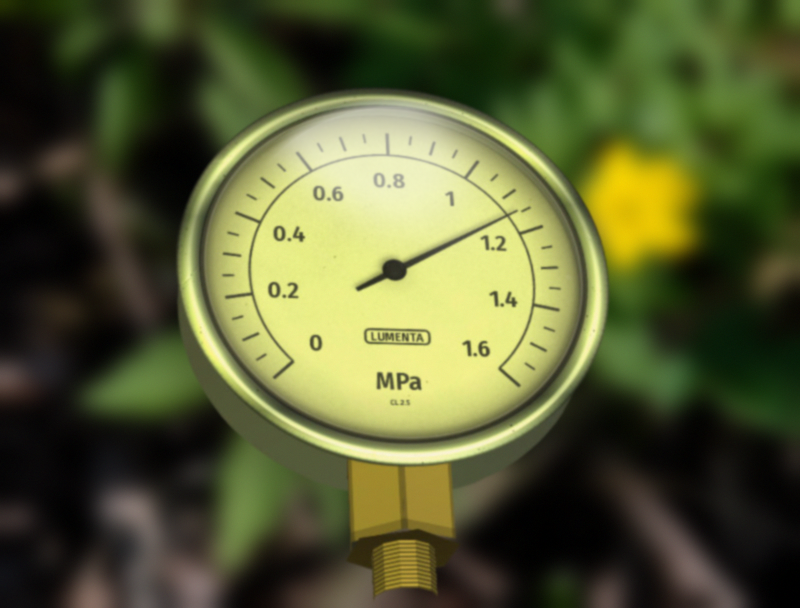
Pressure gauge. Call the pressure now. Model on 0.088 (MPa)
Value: 1.15 (MPa)
